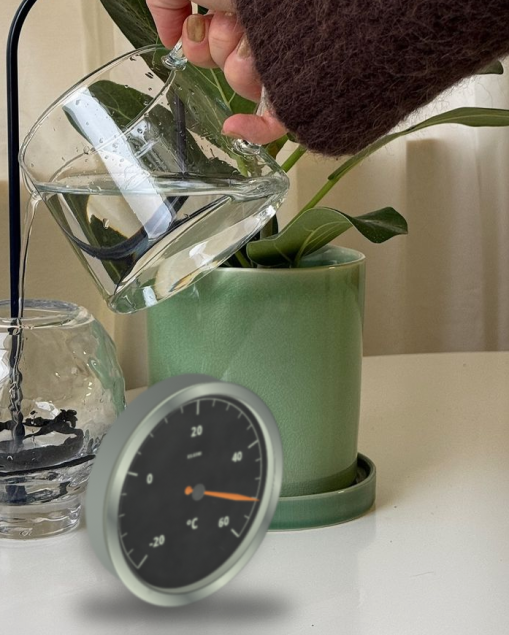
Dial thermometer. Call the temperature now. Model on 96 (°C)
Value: 52 (°C)
